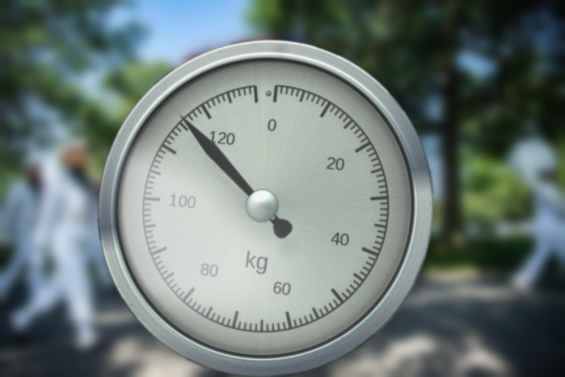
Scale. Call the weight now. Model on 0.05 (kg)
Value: 116 (kg)
